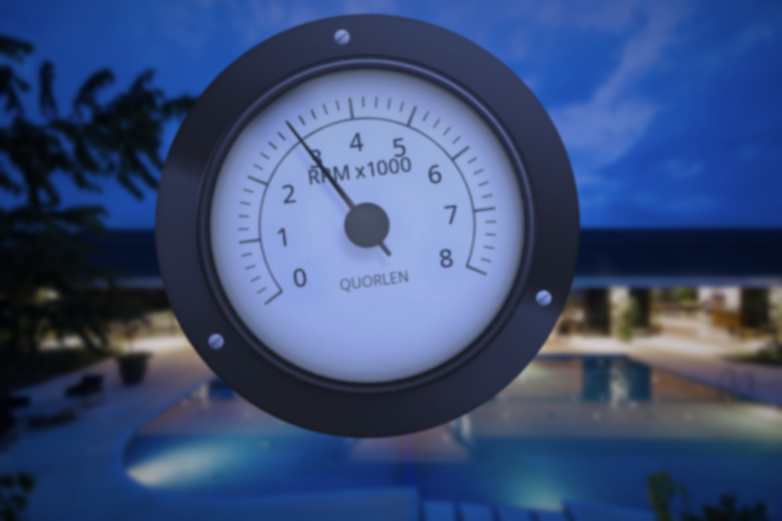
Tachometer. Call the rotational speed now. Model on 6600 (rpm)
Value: 3000 (rpm)
